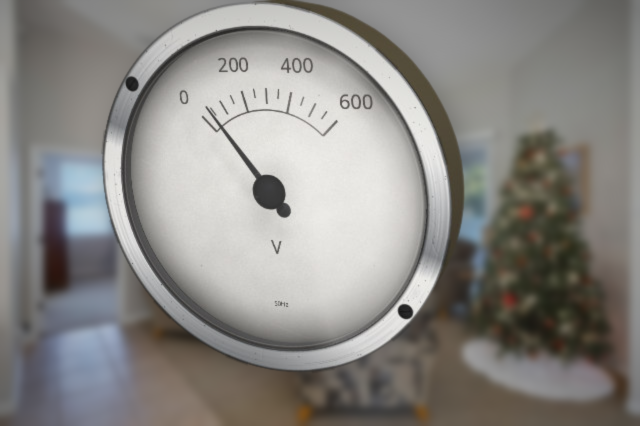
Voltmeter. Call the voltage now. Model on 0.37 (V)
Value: 50 (V)
